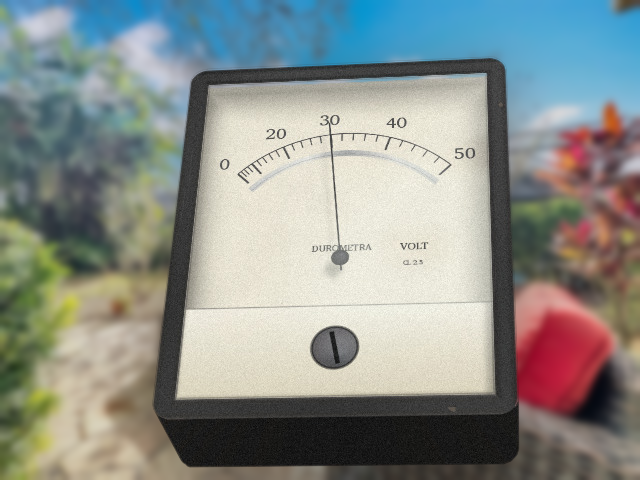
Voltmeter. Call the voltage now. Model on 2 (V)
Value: 30 (V)
